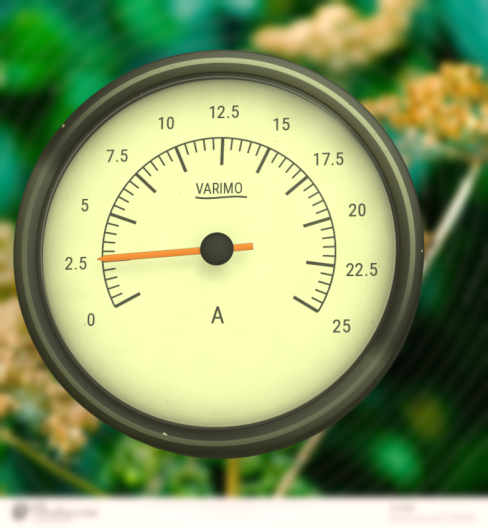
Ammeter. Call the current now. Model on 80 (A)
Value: 2.5 (A)
